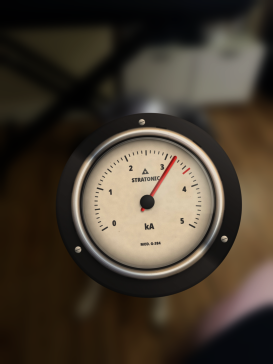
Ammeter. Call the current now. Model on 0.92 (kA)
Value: 3.2 (kA)
